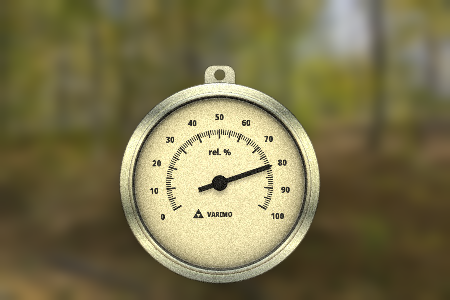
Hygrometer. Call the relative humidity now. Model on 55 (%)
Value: 80 (%)
